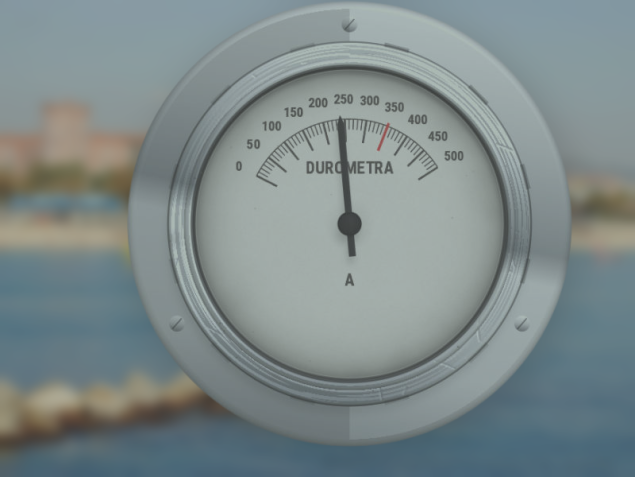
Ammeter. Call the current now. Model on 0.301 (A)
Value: 240 (A)
